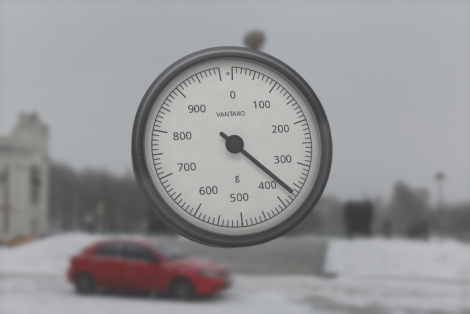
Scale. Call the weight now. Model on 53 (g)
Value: 370 (g)
